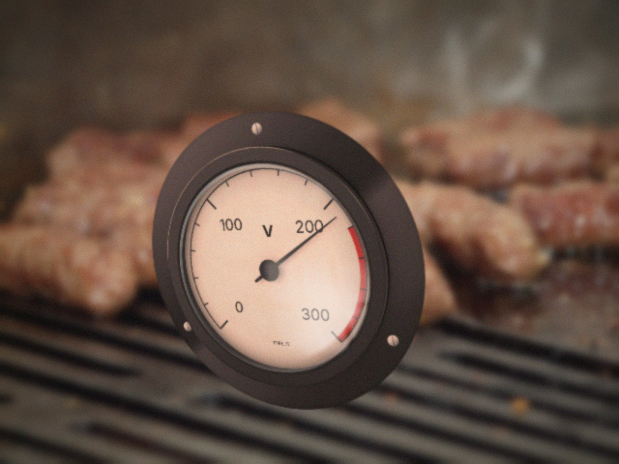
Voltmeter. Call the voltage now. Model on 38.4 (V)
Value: 210 (V)
